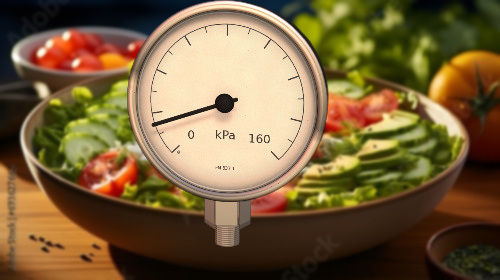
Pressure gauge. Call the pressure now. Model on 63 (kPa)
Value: 15 (kPa)
